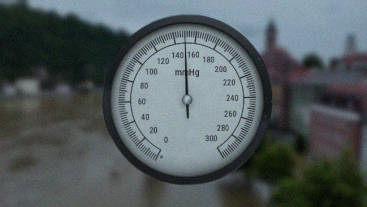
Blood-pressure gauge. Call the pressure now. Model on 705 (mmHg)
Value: 150 (mmHg)
